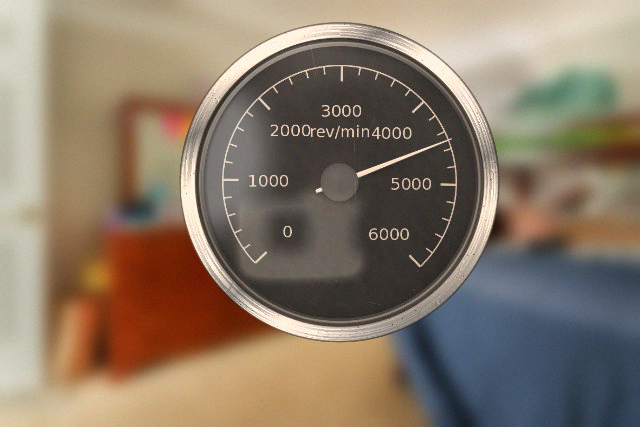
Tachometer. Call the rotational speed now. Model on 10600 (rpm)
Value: 4500 (rpm)
